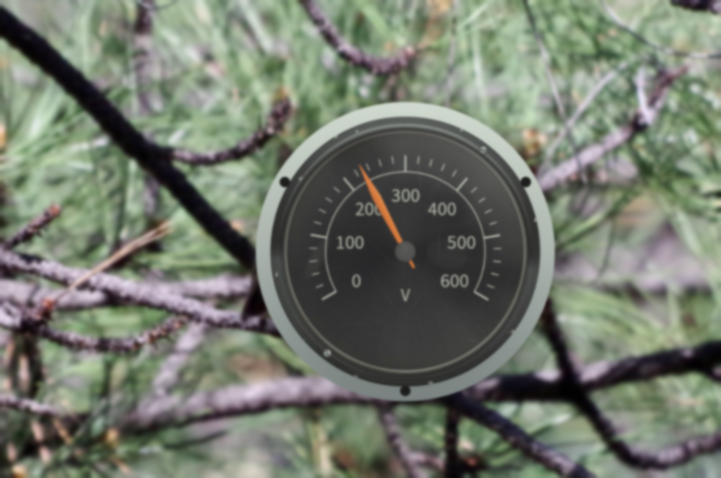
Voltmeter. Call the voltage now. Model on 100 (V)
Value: 230 (V)
